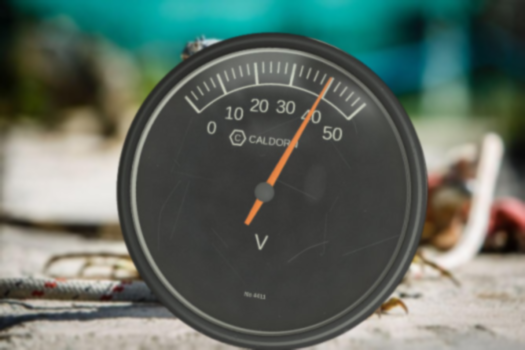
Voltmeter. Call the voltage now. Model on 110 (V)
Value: 40 (V)
